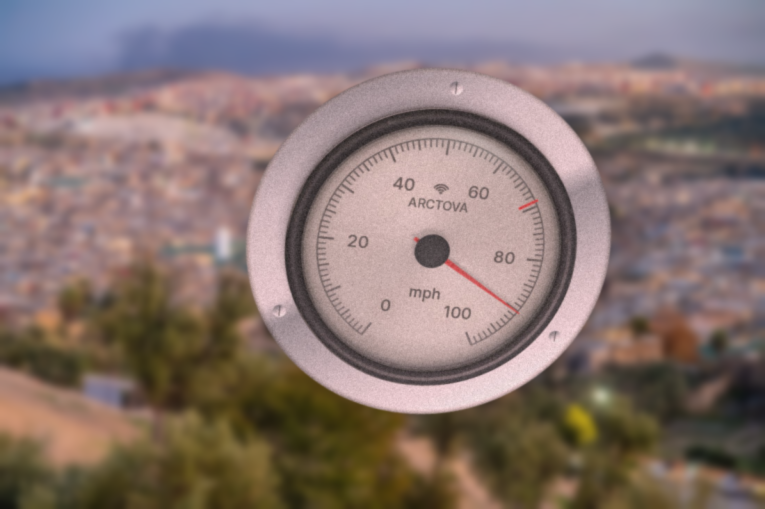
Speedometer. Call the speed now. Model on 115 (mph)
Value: 90 (mph)
